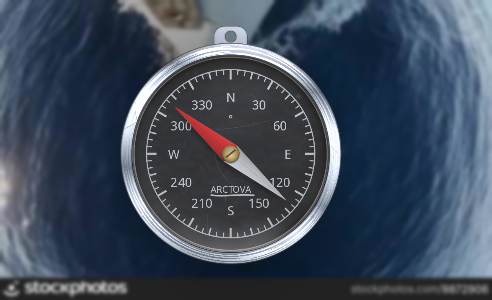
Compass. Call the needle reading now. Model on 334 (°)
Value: 310 (°)
